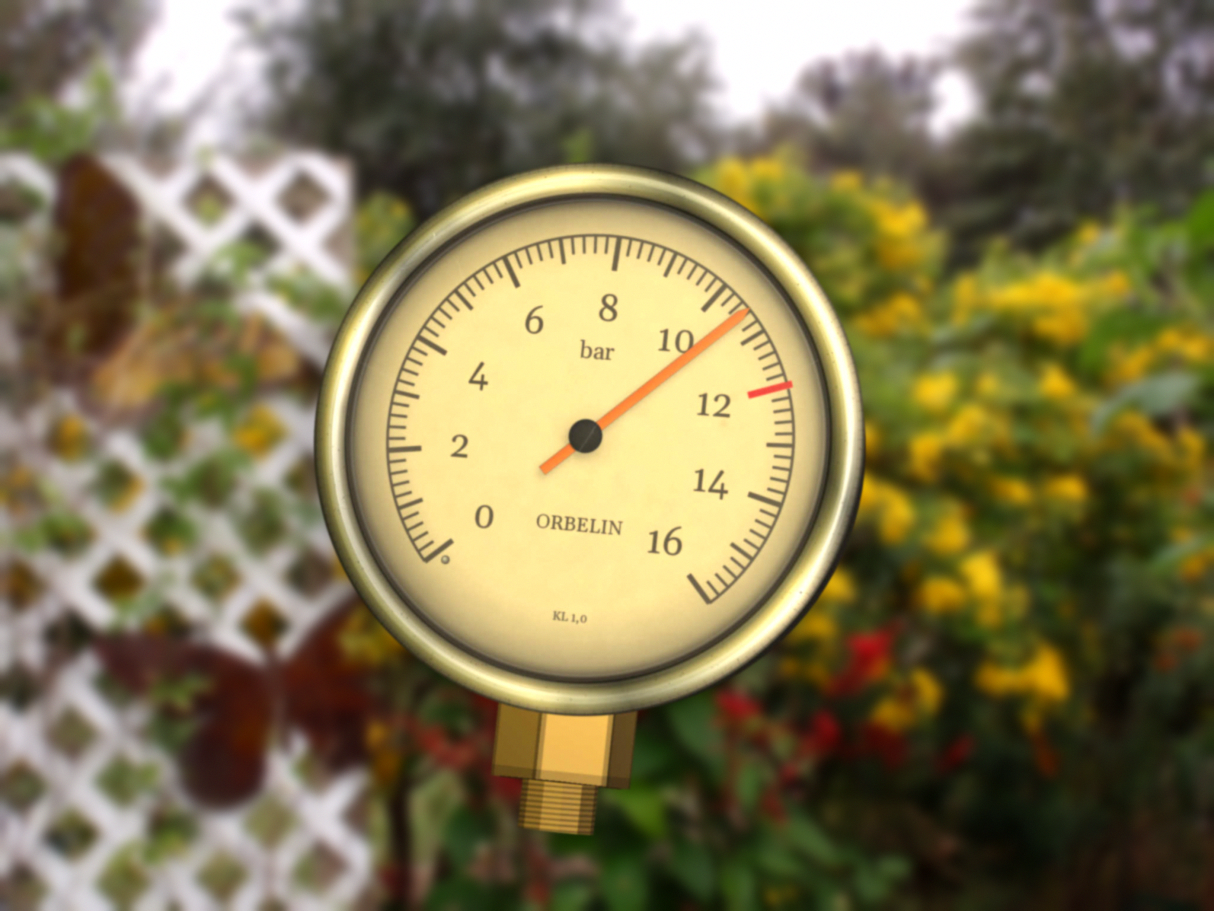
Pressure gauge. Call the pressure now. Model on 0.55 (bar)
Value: 10.6 (bar)
